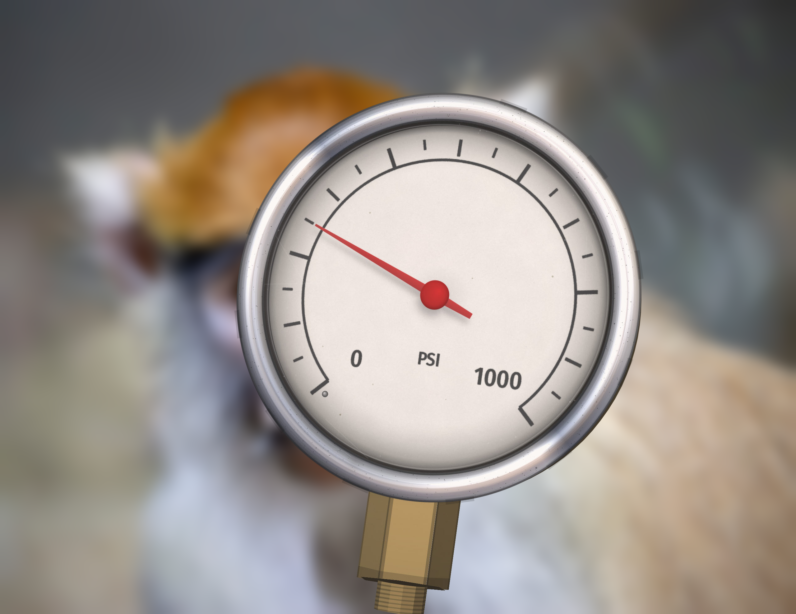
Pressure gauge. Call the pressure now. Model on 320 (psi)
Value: 250 (psi)
